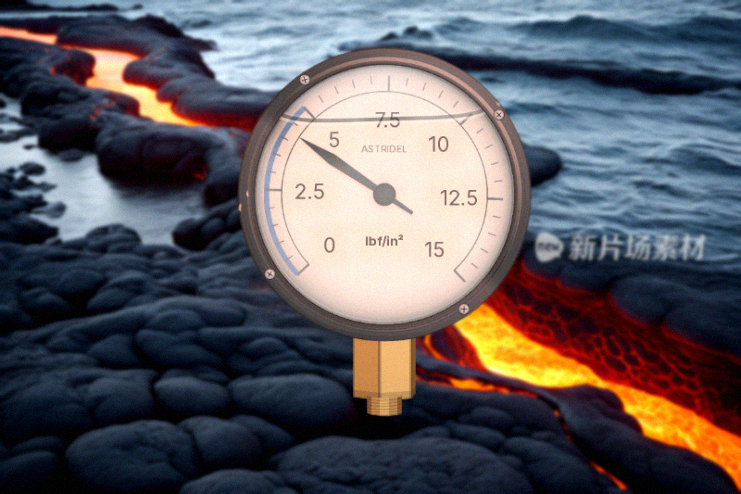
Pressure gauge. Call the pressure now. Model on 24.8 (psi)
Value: 4.25 (psi)
